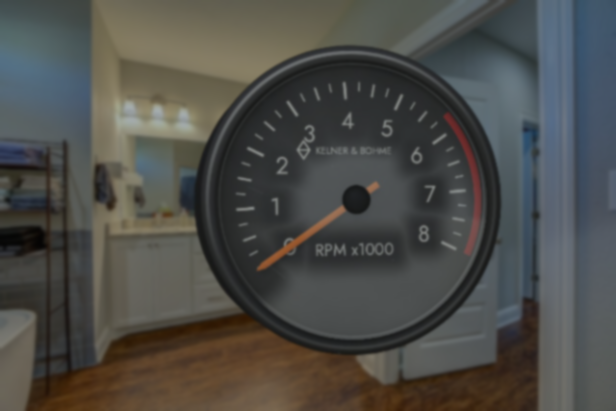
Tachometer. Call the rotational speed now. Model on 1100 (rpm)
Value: 0 (rpm)
